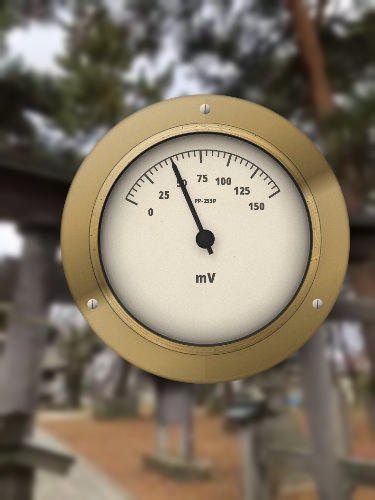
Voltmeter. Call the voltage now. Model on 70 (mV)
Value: 50 (mV)
